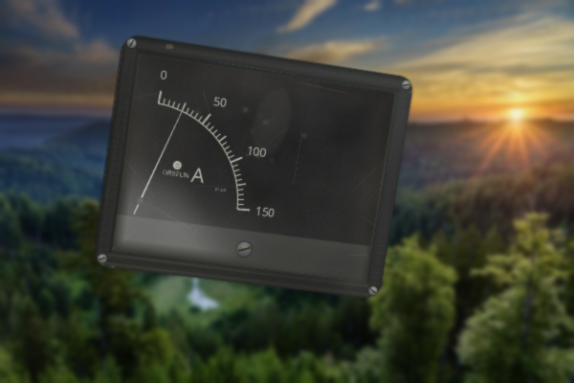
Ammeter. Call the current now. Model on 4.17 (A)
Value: 25 (A)
